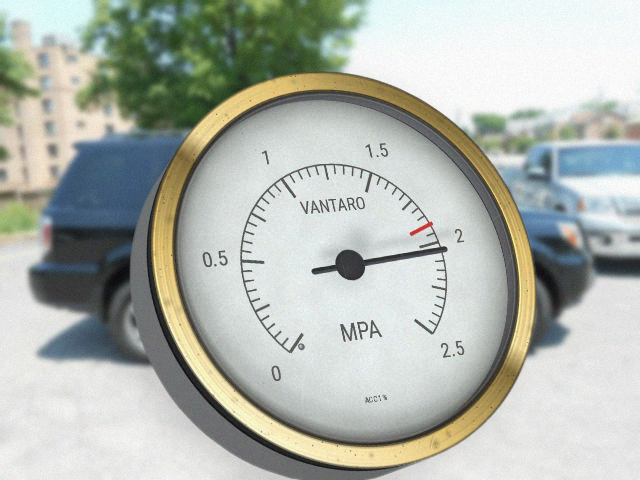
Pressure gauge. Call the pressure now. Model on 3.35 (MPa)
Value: 2.05 (MPa)
